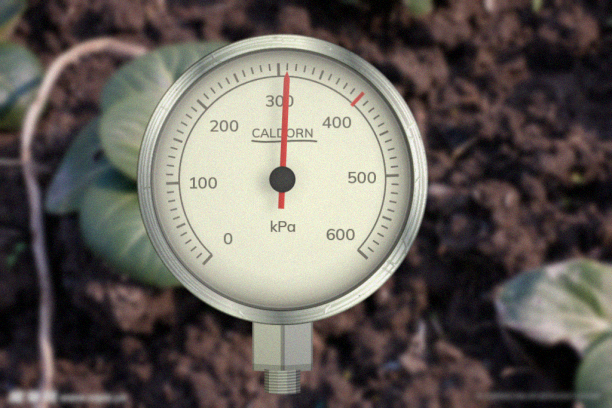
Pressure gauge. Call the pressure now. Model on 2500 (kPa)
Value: 310 (kPa)
